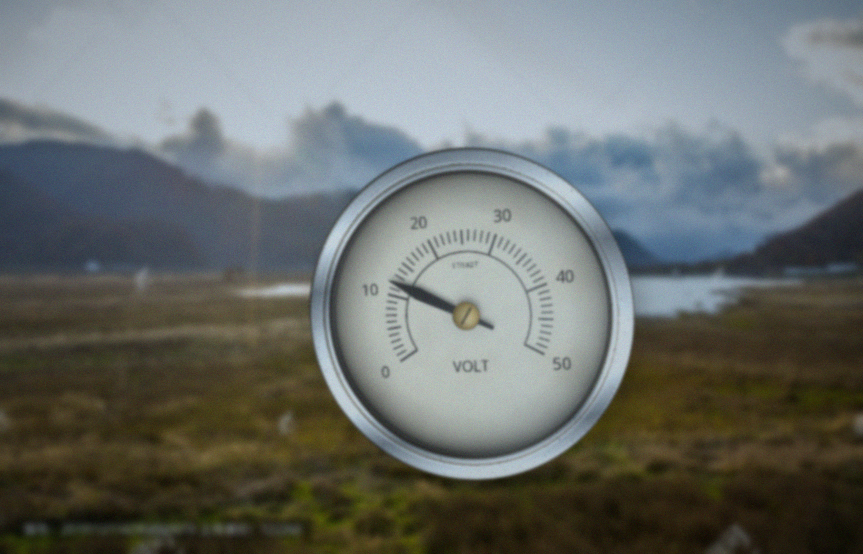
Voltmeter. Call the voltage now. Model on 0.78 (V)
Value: 12 (V)
